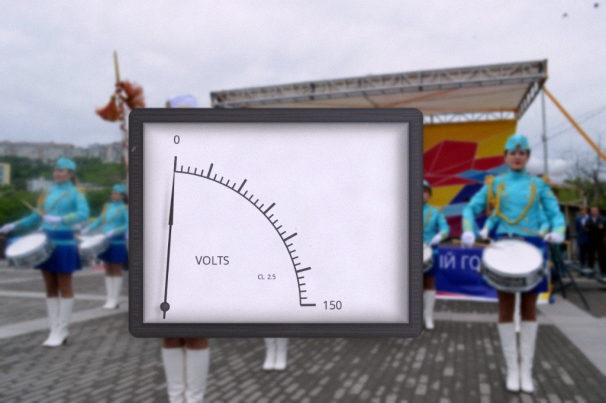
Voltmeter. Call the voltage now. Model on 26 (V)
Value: 0 (V)
